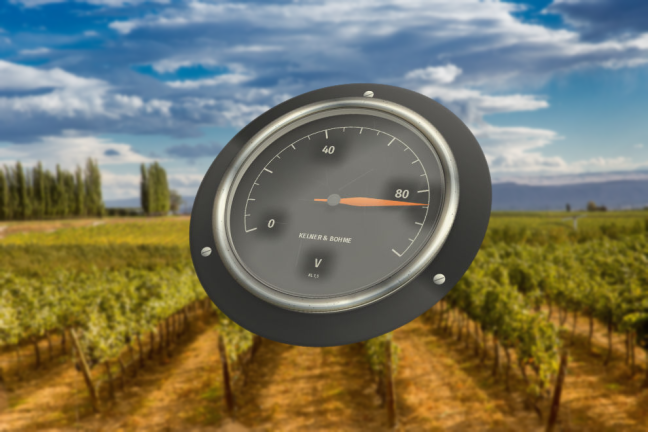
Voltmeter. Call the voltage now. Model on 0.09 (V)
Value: 85 (V)
